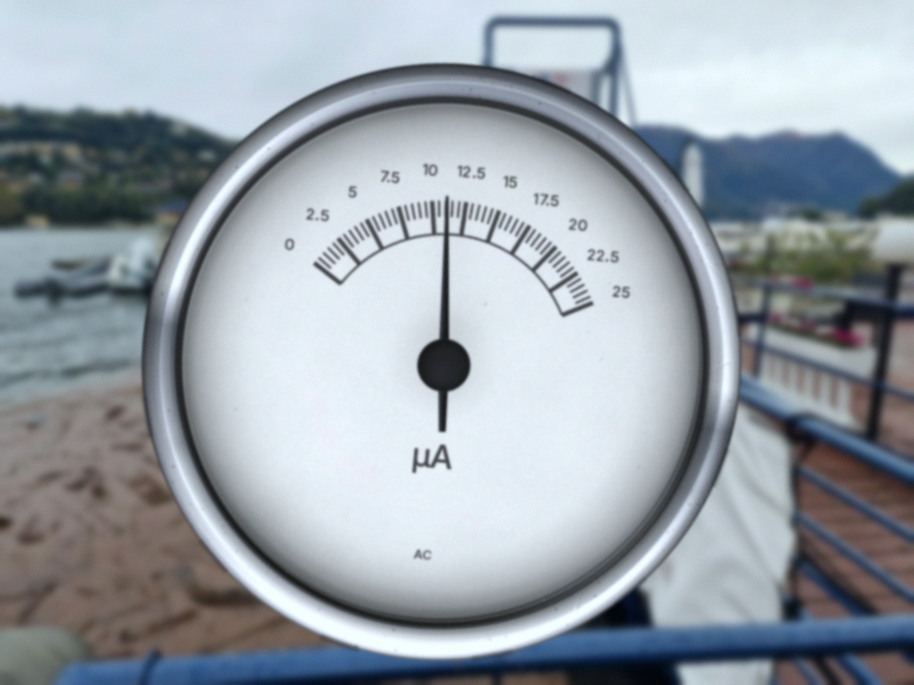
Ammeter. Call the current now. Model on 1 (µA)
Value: 11 (µA)
